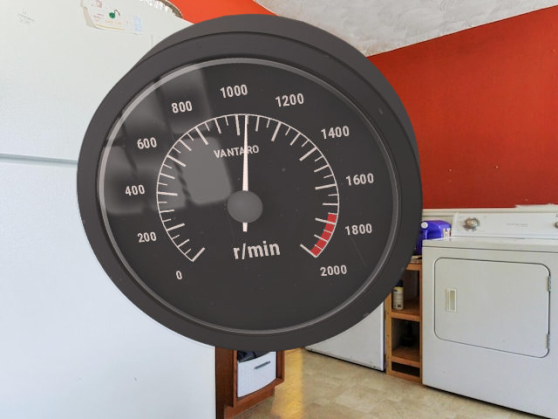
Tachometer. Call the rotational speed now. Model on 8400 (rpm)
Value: 1050 (rpm)
